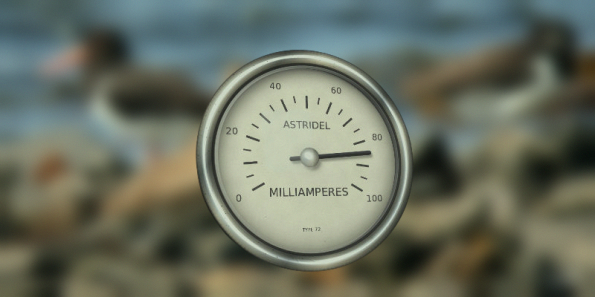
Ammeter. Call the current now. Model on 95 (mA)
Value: 85 (mA)
